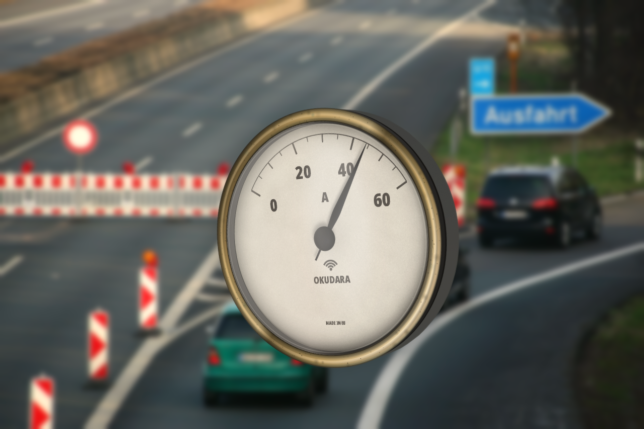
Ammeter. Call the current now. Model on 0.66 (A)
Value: 45 (A)
